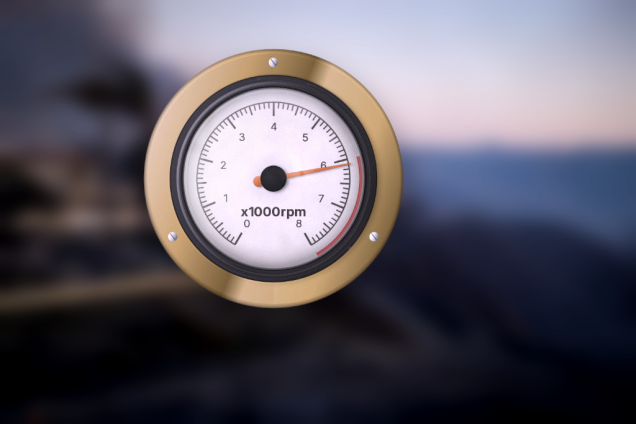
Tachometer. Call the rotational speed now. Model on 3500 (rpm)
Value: 6100 (rpm)
